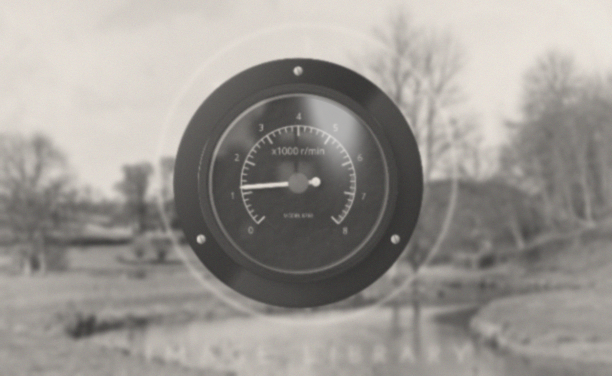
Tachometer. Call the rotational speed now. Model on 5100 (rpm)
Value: 1200 (rpm)
